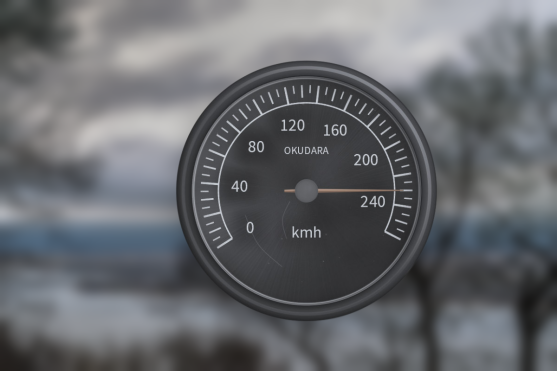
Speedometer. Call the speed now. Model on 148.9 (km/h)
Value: 230 (km/h)
